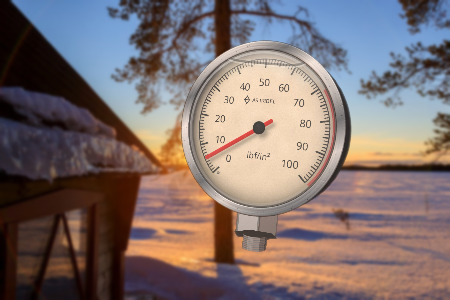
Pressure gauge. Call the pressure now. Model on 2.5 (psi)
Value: 5 (psi)
